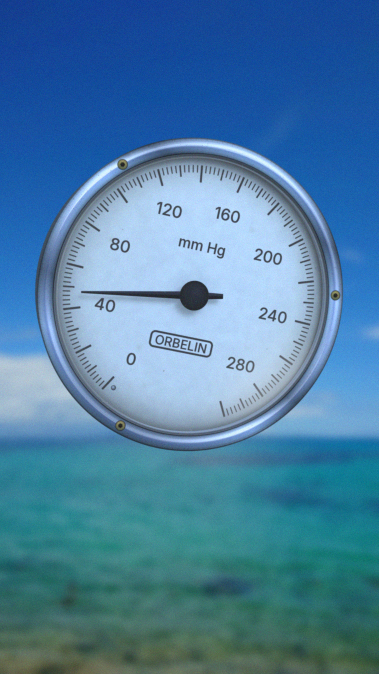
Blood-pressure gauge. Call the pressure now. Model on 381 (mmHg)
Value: 48 (mmHg)
